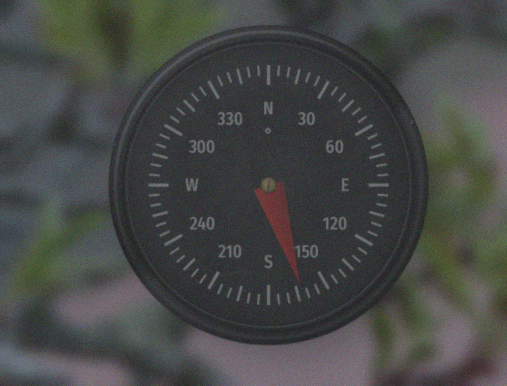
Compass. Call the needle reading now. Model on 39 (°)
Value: 162.5 (°)
